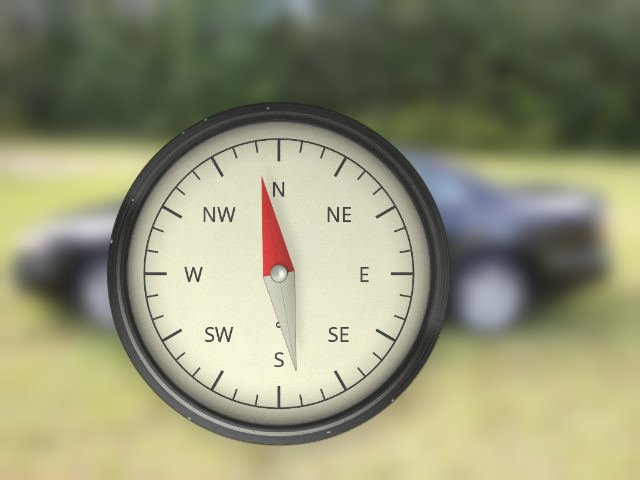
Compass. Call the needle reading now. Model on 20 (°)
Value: 350 (°)
